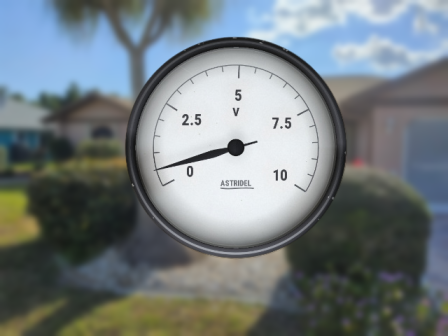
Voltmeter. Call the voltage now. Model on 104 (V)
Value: 0.5 (V)
